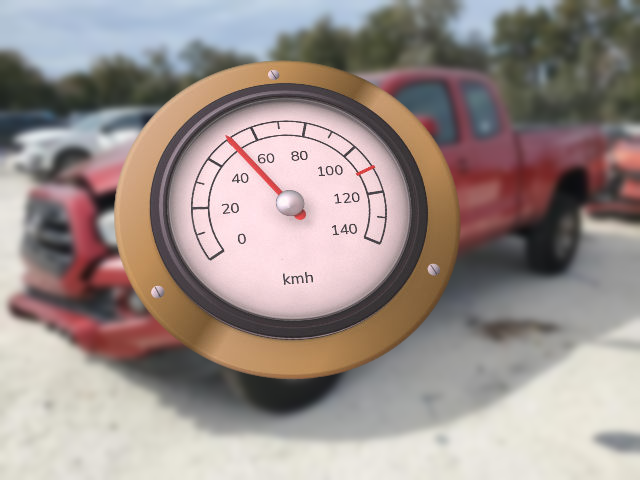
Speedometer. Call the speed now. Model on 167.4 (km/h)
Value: 50 (km/h)
